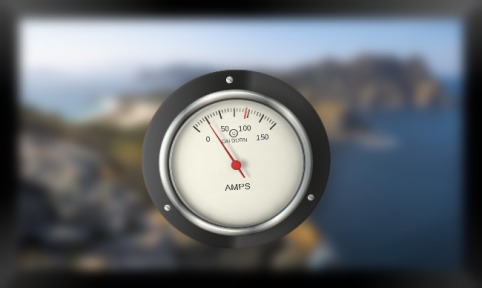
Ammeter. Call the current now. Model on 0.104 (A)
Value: 25 (A)
